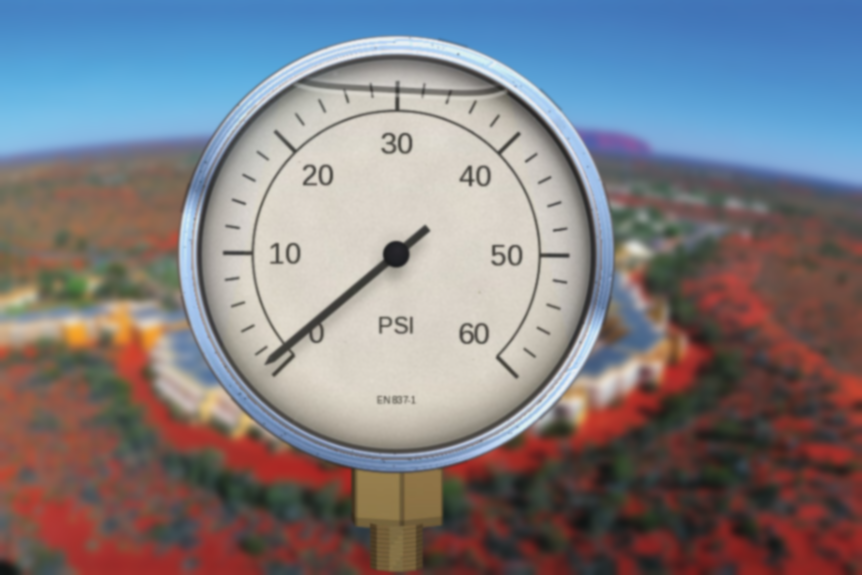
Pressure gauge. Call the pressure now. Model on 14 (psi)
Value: 1 (psi)
